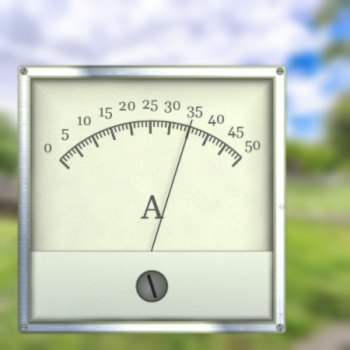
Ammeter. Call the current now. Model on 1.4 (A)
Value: 35 (A)
